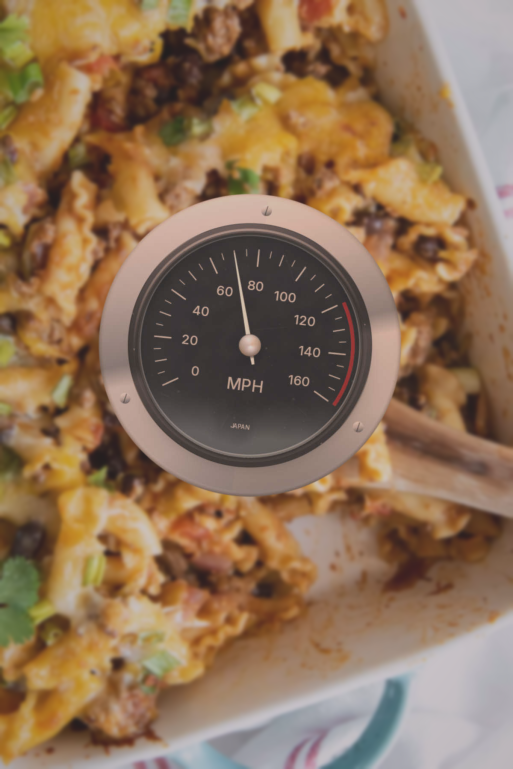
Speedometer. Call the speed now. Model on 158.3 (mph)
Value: 70 (mph)
